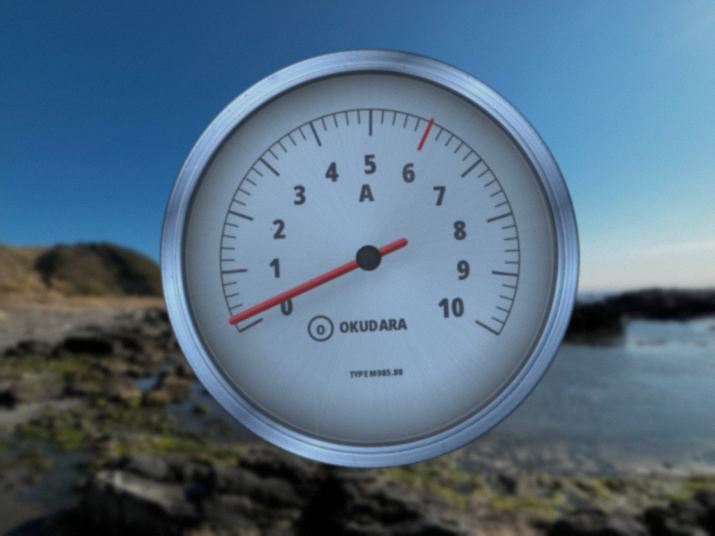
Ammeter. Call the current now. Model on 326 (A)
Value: 0.2 (A)
